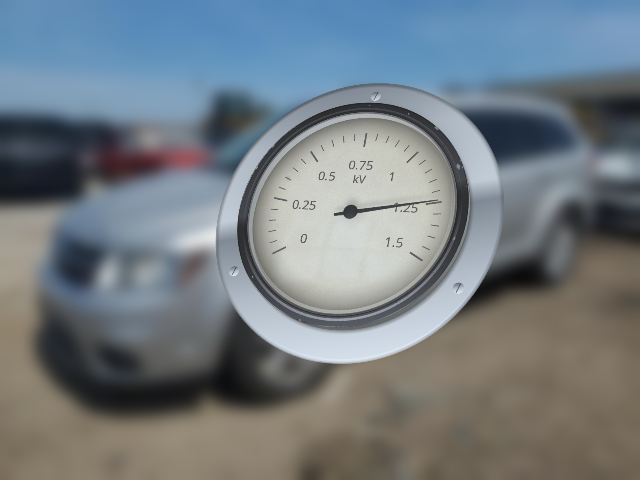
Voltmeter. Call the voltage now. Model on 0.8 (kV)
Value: 1.25 (kV)
